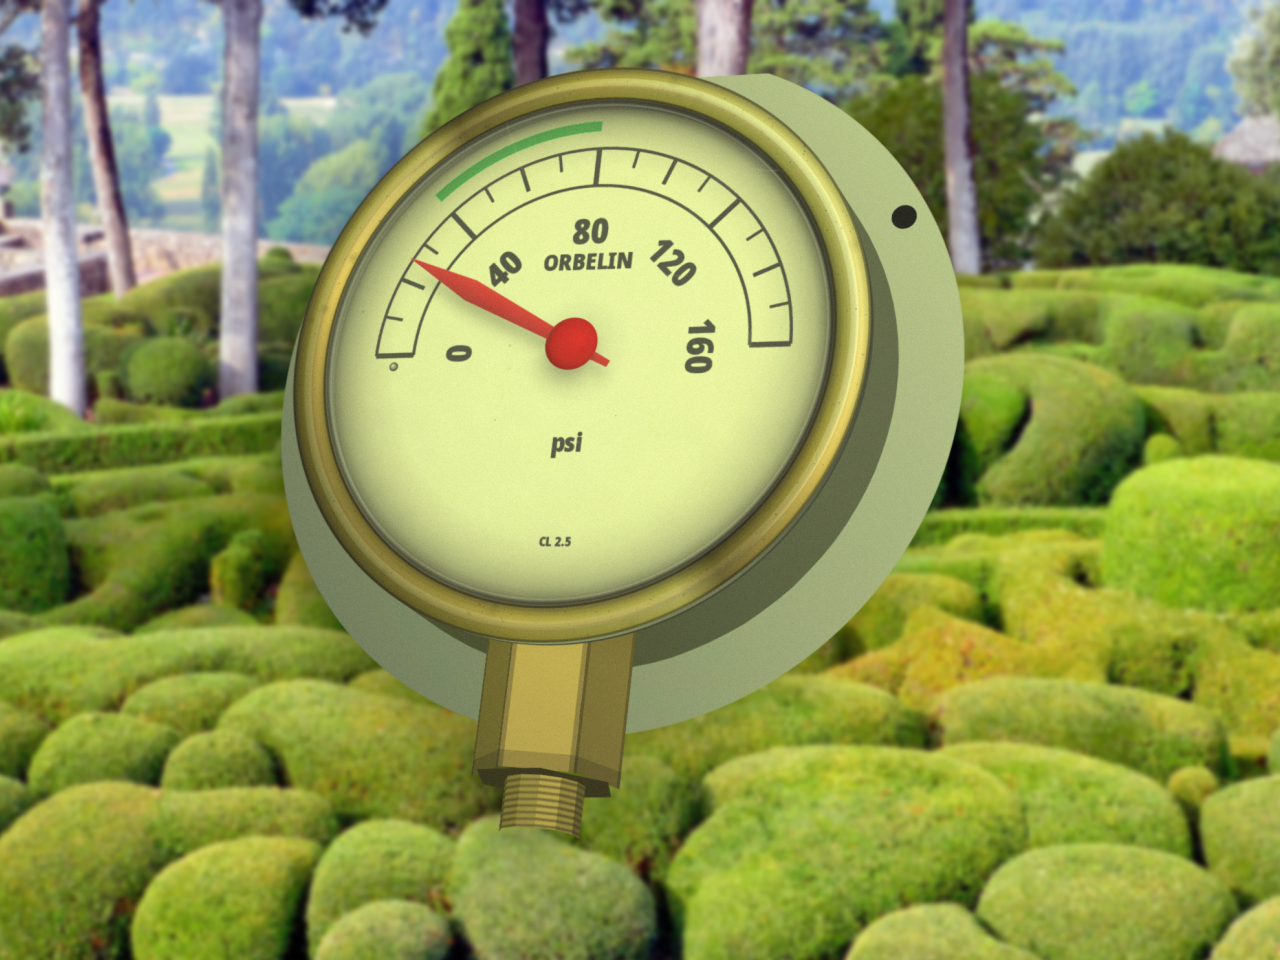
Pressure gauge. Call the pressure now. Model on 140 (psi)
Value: 25 (psi)
